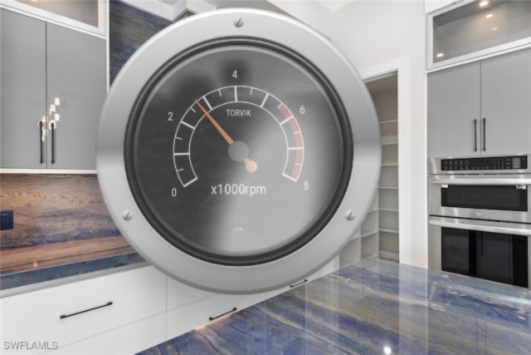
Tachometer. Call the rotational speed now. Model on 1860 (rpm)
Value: 2750 (rpm)
